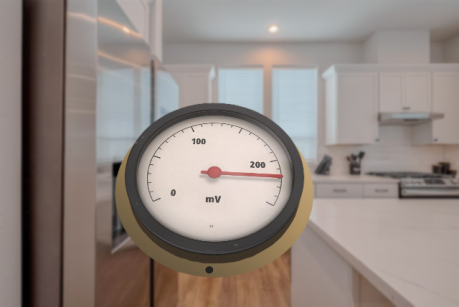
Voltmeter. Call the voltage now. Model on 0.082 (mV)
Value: 220 (mV)
